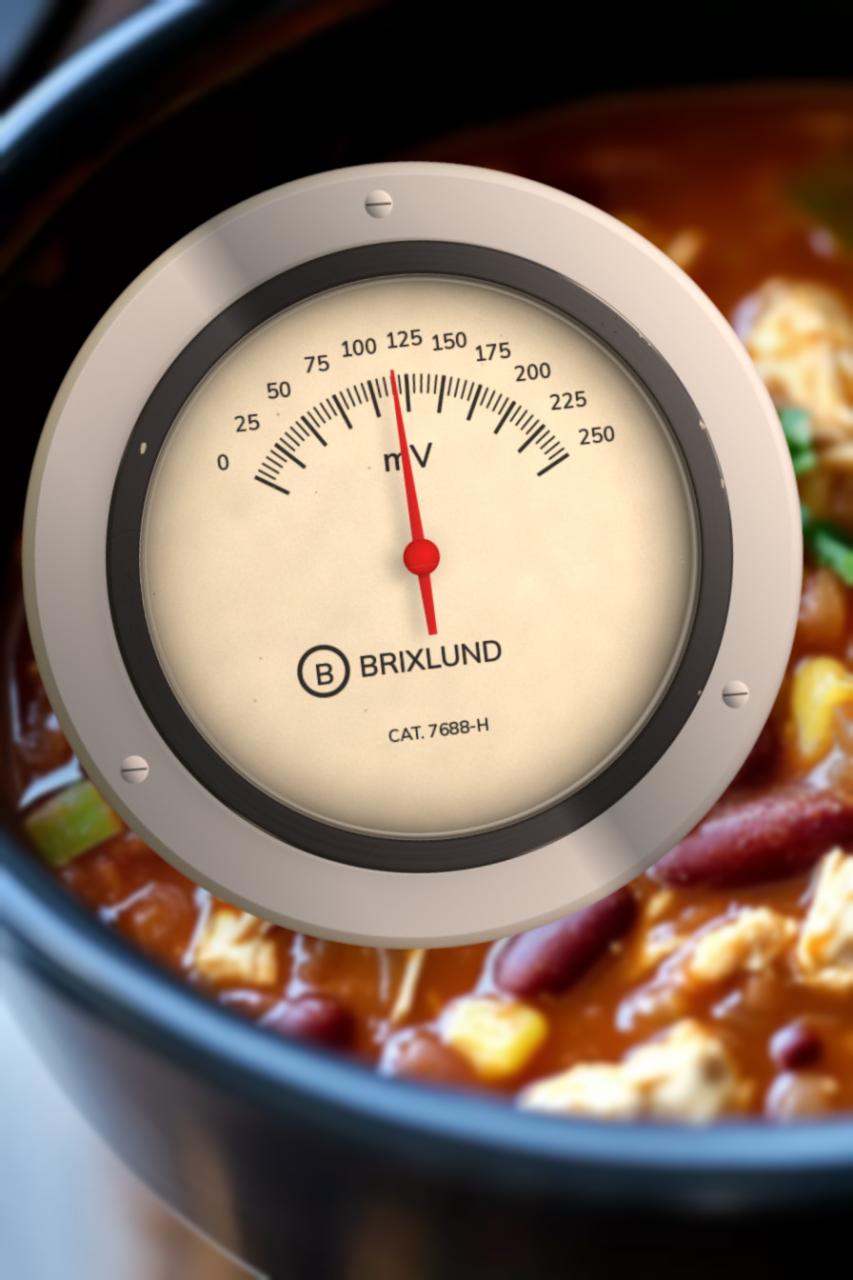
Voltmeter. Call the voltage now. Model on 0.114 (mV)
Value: 115 (mV)
